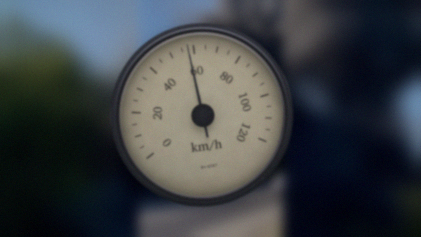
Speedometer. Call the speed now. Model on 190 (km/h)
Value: 57.5 (km/h)
